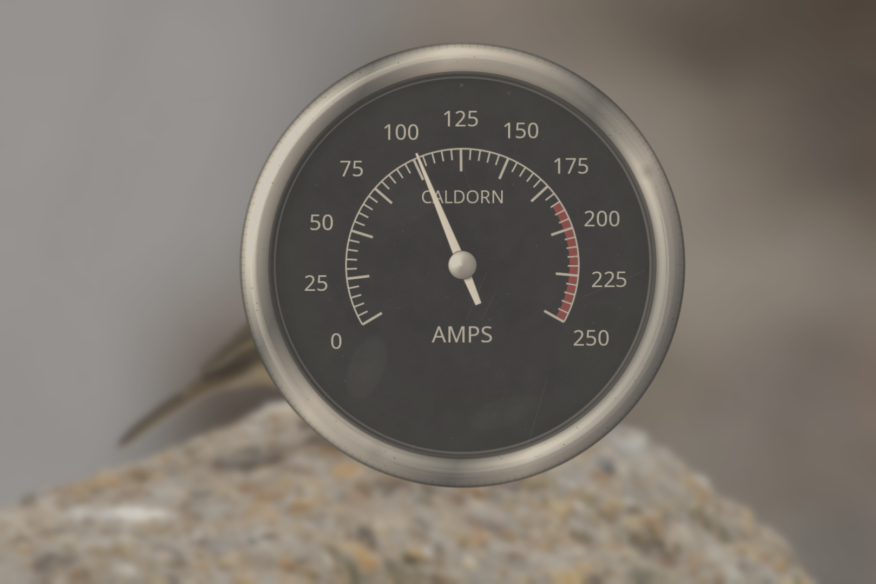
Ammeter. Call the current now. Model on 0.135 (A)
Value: 102.5 (A)
